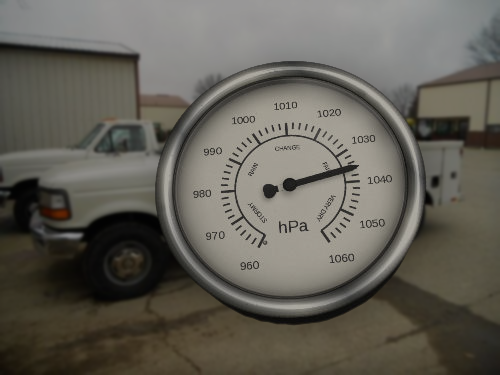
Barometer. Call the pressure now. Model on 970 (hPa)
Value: 1036 (hPa)
